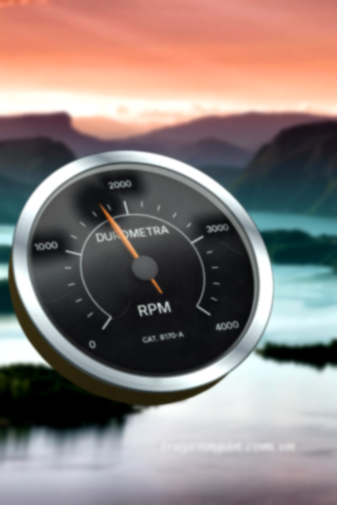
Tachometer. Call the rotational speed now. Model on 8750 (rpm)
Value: 1700 (rpm)
